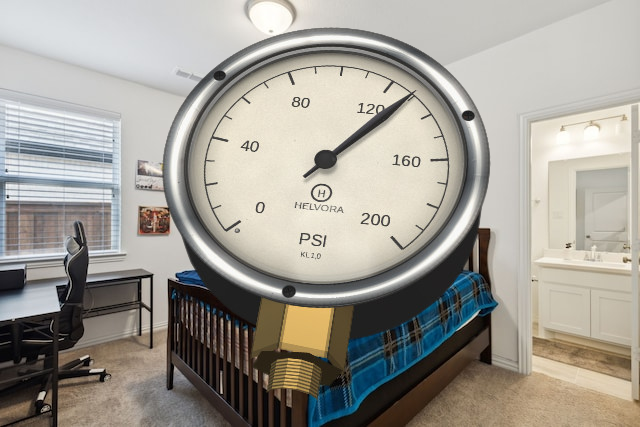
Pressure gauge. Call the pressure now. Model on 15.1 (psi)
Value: 130 (psi)
